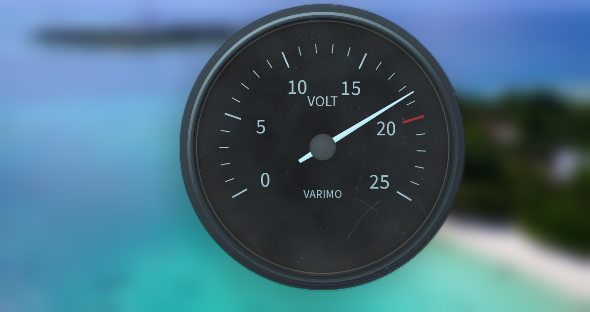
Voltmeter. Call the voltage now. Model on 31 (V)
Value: 18.5 (V)
